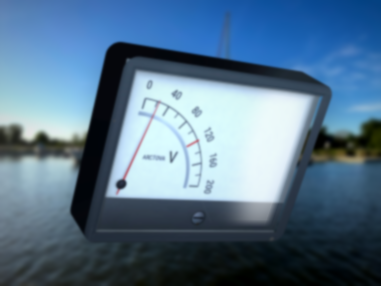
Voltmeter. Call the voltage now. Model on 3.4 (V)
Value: 20 (V)
